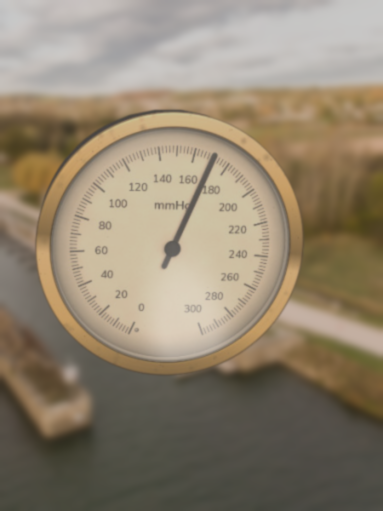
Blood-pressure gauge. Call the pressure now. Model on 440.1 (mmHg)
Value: 170 (mmHg)
